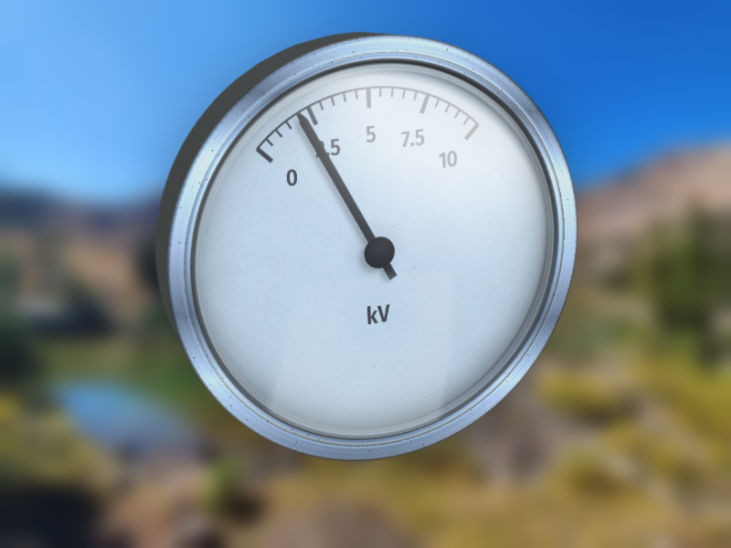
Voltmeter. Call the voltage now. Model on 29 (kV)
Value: 2 (kV)
